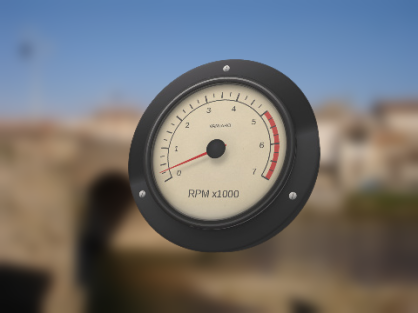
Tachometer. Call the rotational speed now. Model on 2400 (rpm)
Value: 250 (rpm)
